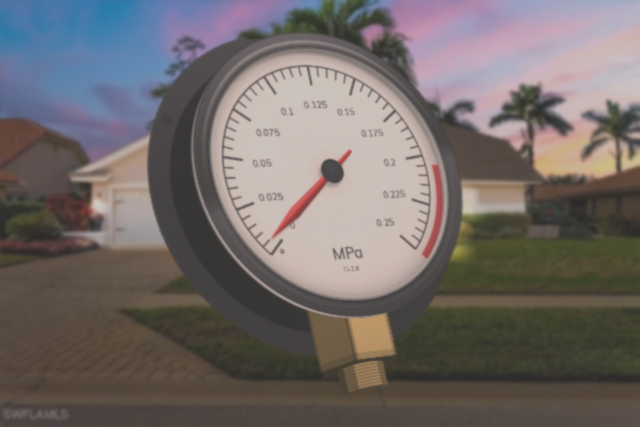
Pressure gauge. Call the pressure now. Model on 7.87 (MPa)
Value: 0.005 (MPa)
